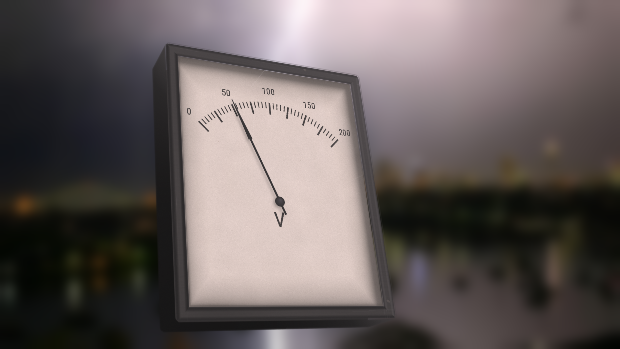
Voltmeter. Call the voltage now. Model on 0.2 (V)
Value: 50 (V)
